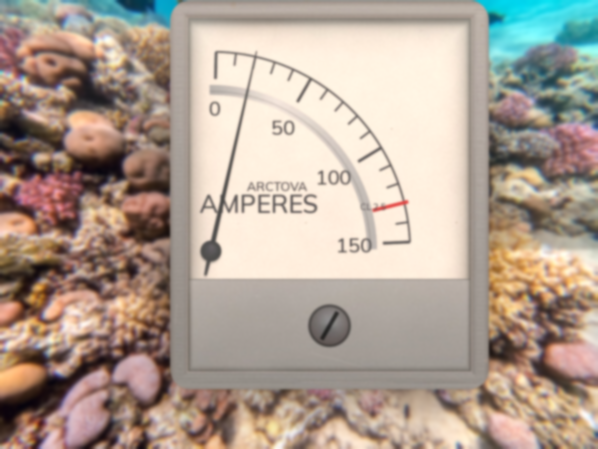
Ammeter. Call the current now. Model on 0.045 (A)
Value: 20 (A)
